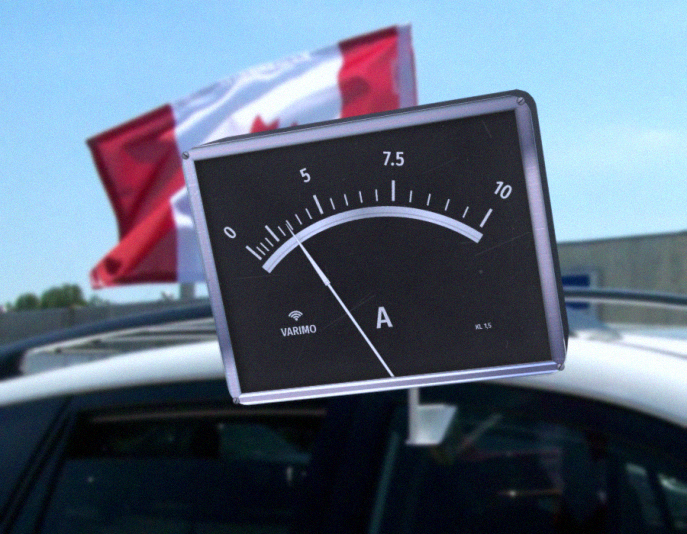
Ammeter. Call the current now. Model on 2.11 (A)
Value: 3.5 (A)
